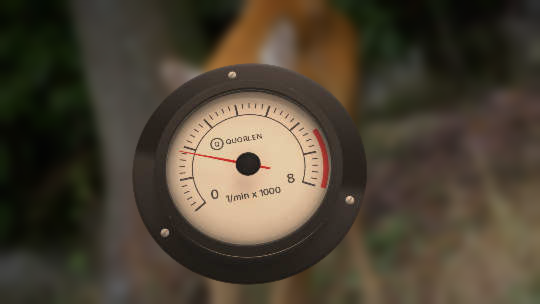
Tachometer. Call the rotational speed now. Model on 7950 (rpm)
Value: 1800 (rpm)
